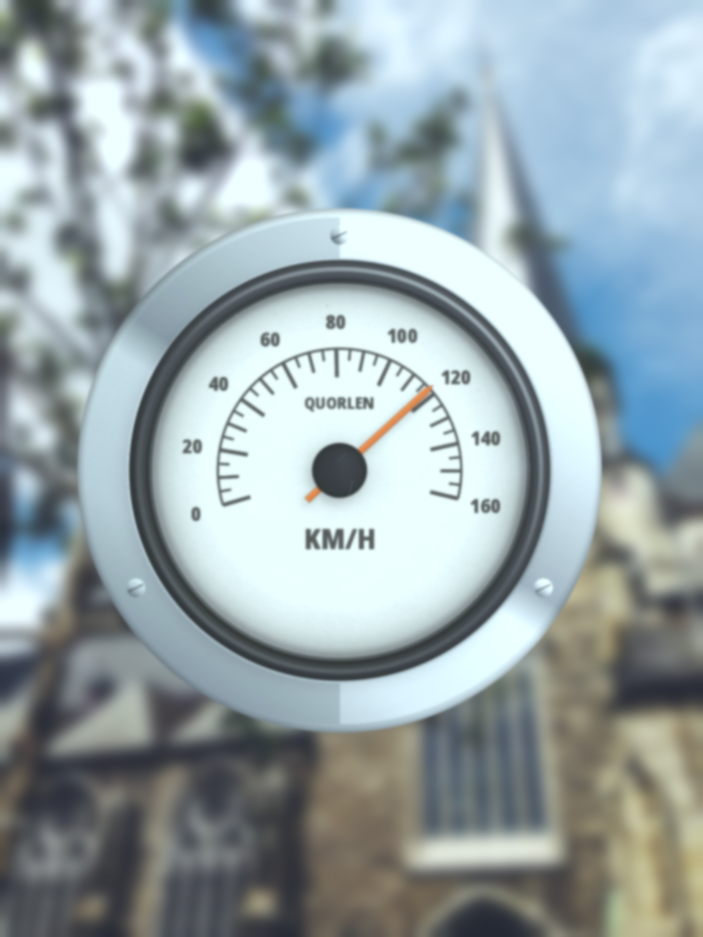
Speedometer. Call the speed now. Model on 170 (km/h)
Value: 117.5 (km/h)
